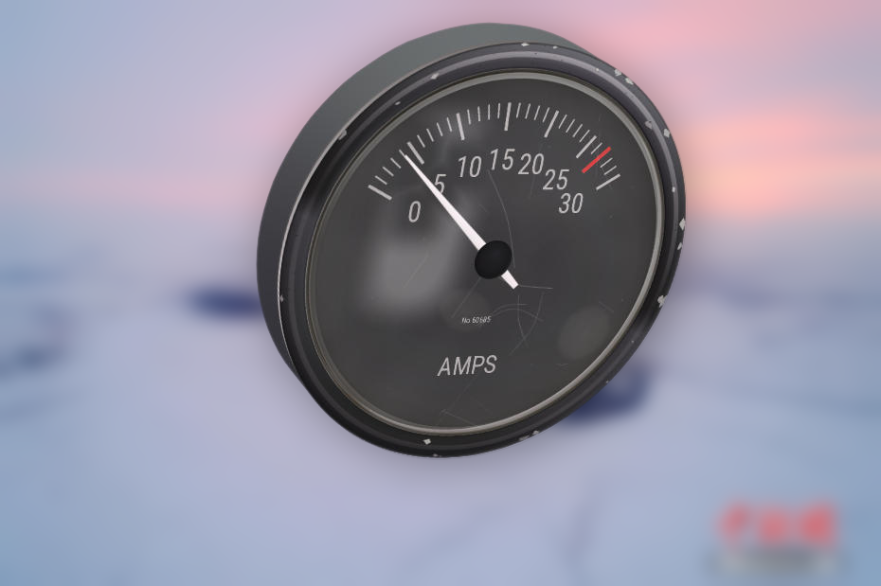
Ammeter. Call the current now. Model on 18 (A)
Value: 4 (A)
